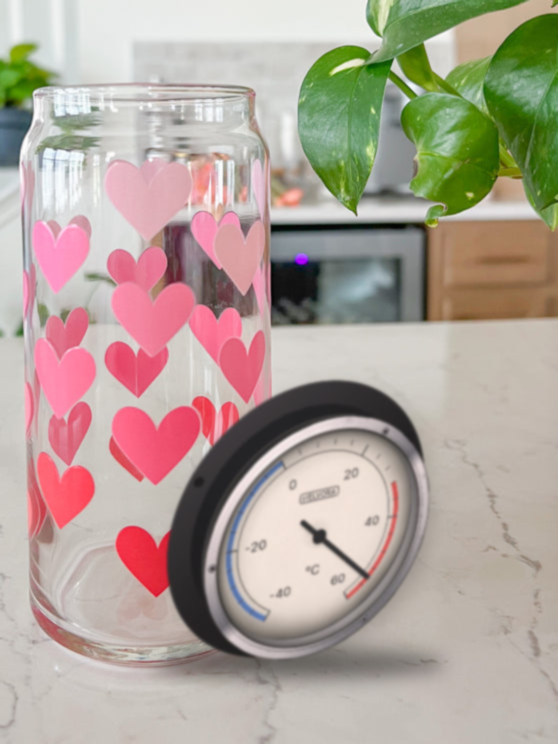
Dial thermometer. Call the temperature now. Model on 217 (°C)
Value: 54 (°C)
